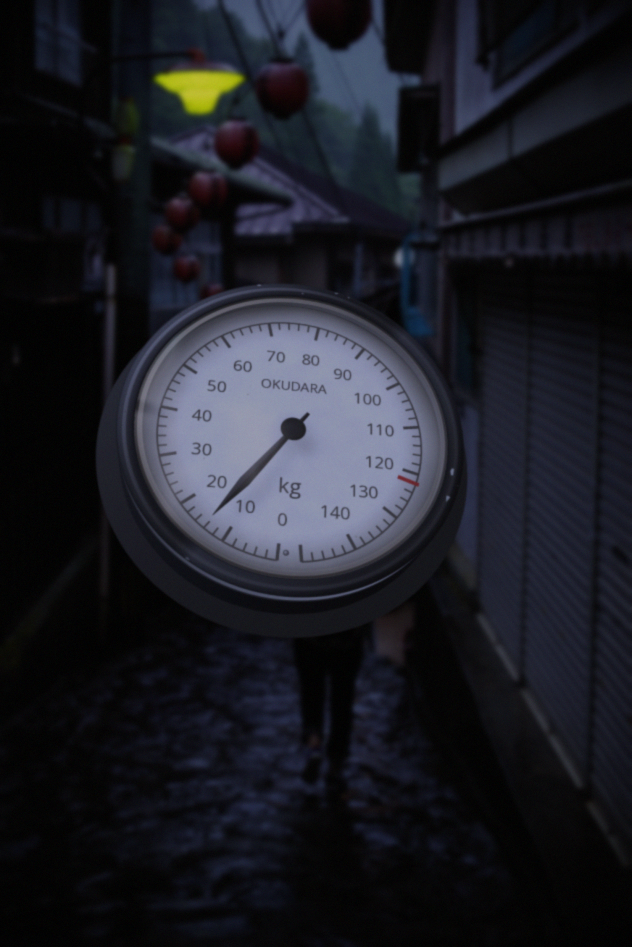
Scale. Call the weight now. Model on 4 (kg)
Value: 14 (kg)
